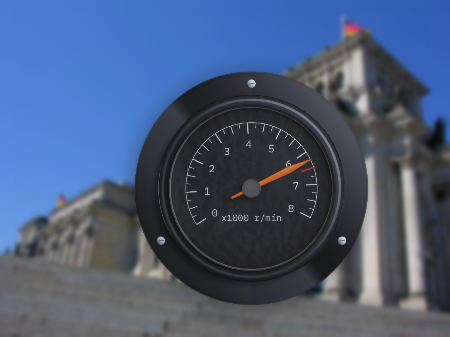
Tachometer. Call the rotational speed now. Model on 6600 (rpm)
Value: 6250 (rpm)
